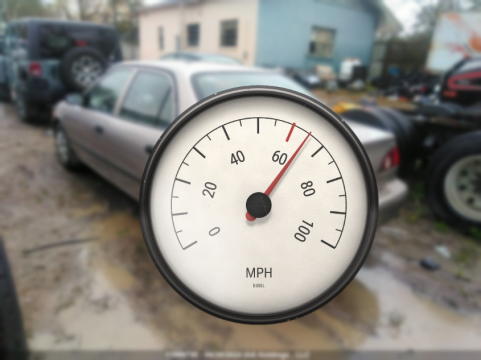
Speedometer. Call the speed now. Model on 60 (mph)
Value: 65 (mph)
